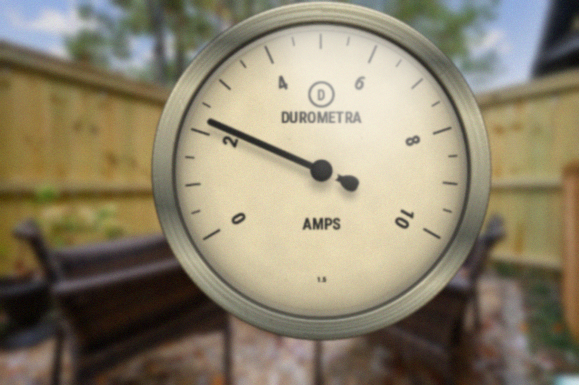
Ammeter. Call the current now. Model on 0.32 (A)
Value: 2.25 (A)
